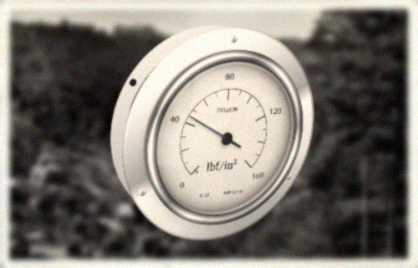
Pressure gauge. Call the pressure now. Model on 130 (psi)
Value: 45 (psi)
